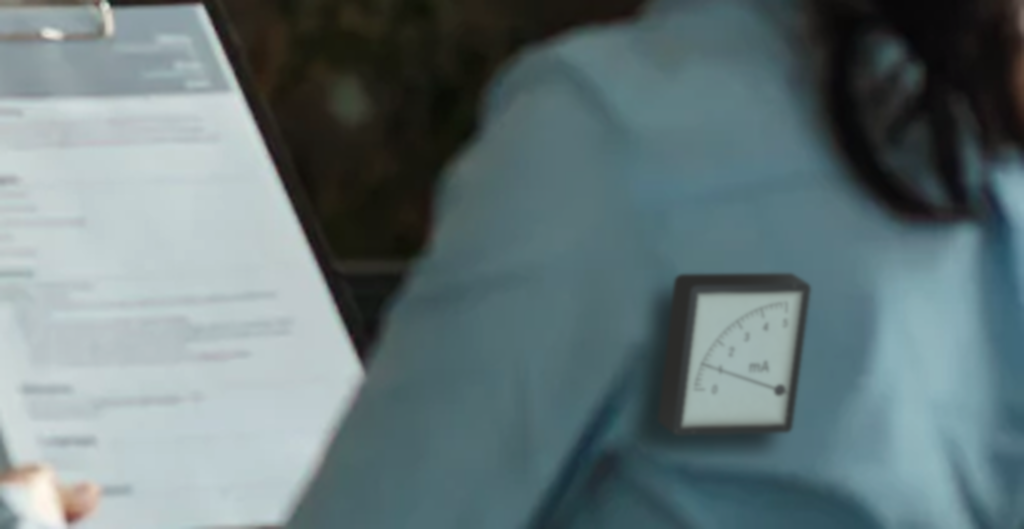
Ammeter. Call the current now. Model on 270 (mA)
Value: 1 (mA)
